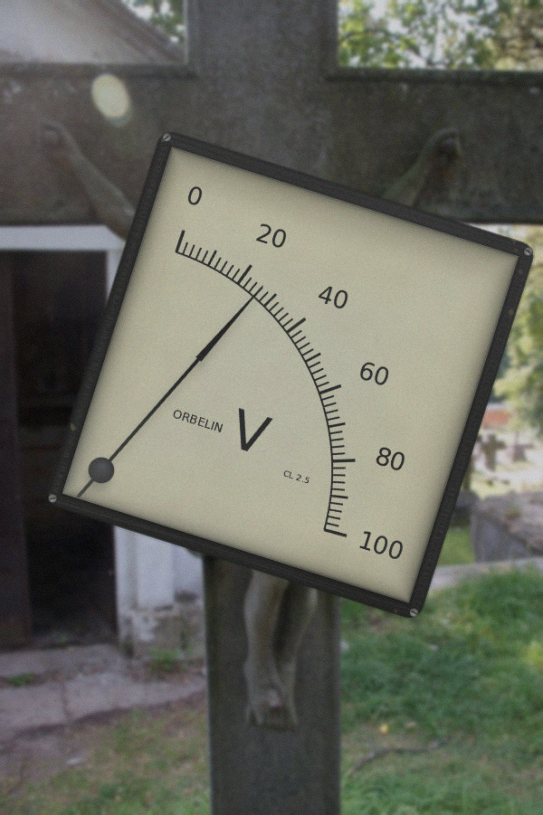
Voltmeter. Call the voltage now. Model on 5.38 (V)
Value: 26 (V)
